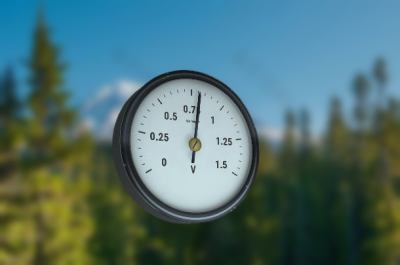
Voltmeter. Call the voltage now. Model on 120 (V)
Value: 0.8 (V)
